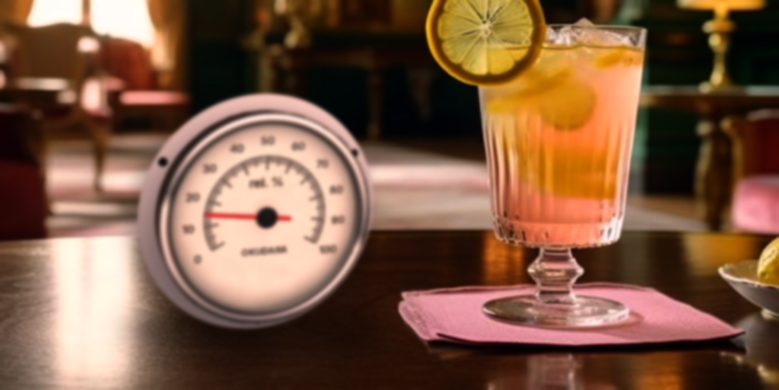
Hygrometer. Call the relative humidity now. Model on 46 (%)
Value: 15 (%)
